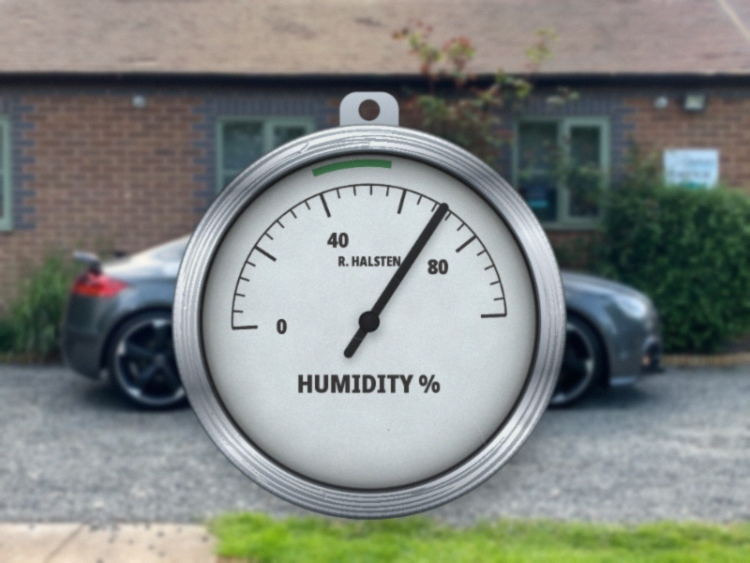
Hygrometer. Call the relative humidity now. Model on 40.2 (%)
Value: 70 (%)
